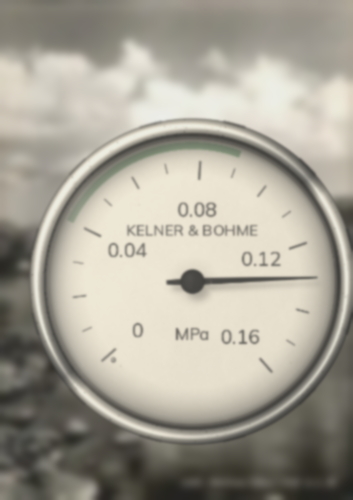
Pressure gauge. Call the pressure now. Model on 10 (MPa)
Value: 0.13 (MPa)
